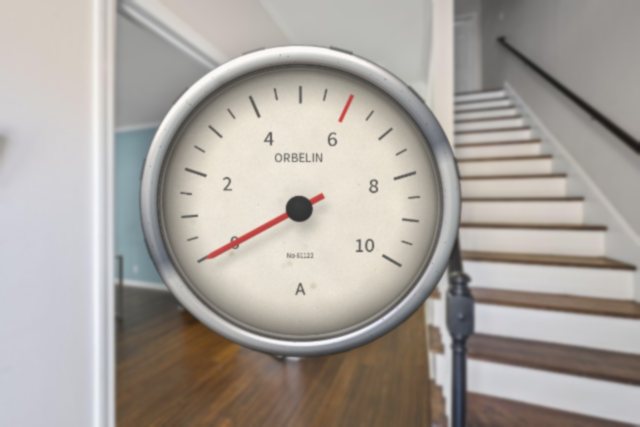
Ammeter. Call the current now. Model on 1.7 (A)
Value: 0 (A)
